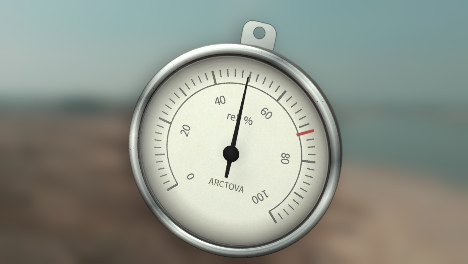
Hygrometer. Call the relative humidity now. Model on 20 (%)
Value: 50 (%)
